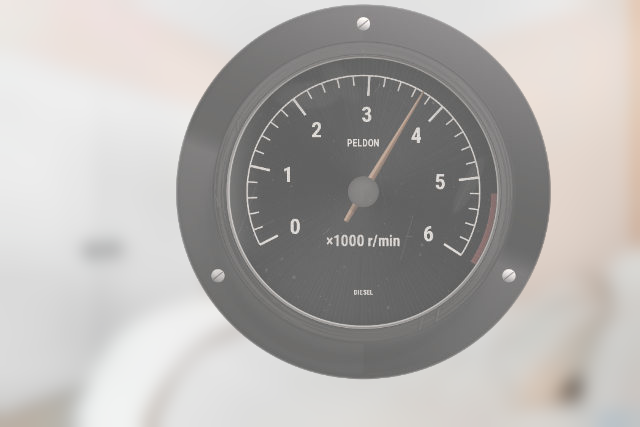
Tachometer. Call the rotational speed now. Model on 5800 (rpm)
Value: 3700 (rpm)
